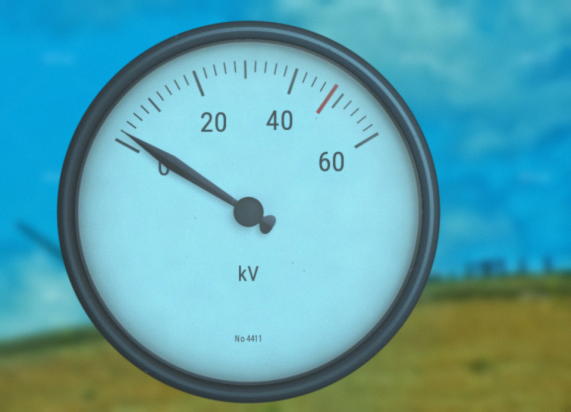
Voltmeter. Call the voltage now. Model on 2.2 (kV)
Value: 2 (kV)
